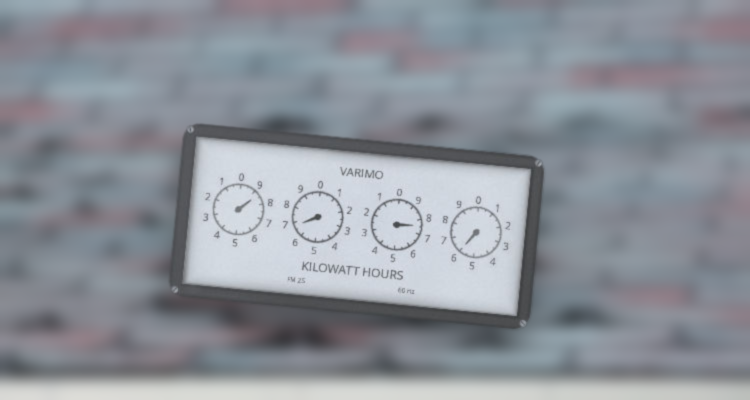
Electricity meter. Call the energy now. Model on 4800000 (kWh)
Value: 8676 (kWh)
